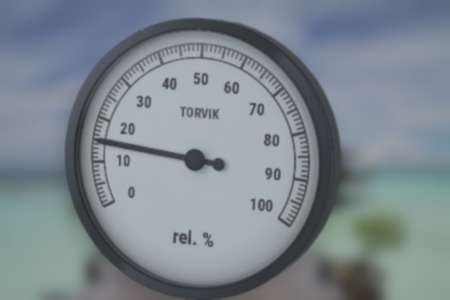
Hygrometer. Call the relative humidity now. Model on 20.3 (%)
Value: 15 (%)
